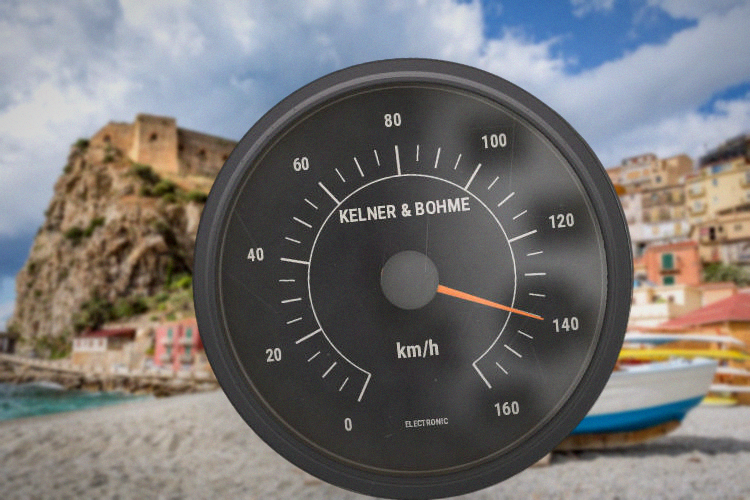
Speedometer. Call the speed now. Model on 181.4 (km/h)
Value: 140 (km/h)
